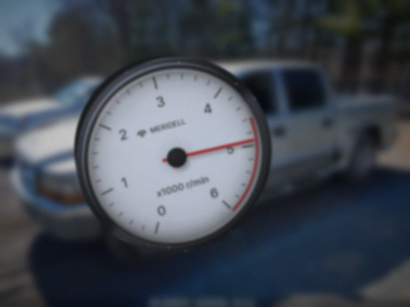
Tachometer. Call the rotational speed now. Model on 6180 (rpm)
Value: 4900 (rpm)
